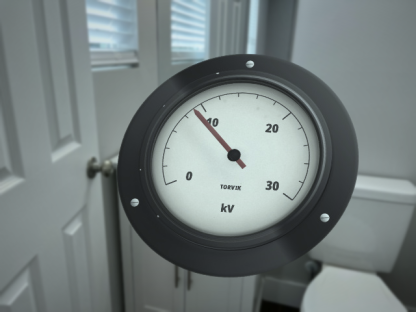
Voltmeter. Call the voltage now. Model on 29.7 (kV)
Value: 9 (kV)
